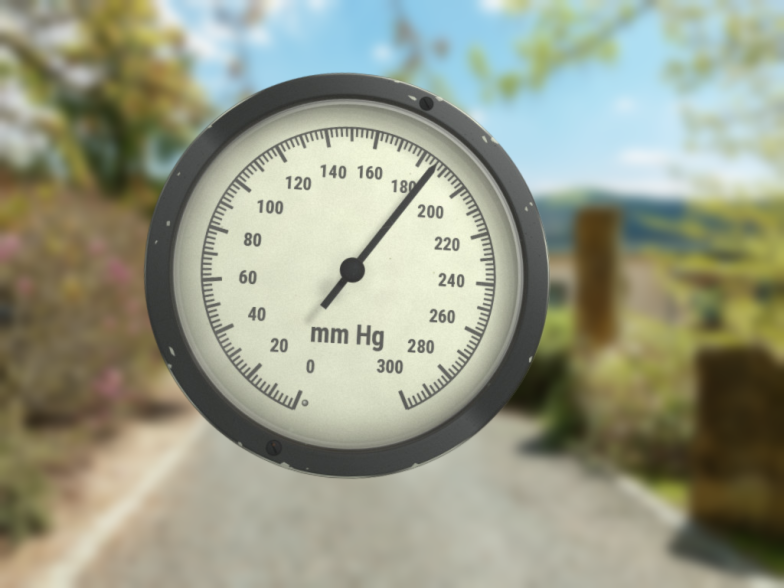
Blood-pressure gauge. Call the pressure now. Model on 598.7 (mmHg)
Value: 186 (mmHg)
